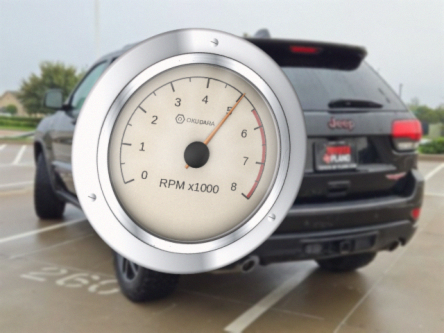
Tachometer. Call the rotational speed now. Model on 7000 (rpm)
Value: 5000 (rpm)
